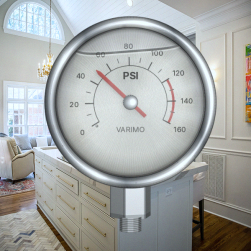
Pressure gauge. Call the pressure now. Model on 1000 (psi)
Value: 50 (psi)
